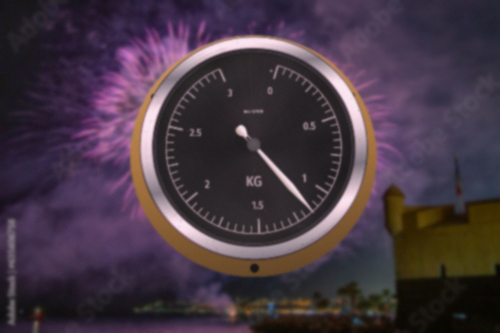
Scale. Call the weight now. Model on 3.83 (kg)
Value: 1.15 (kg)
